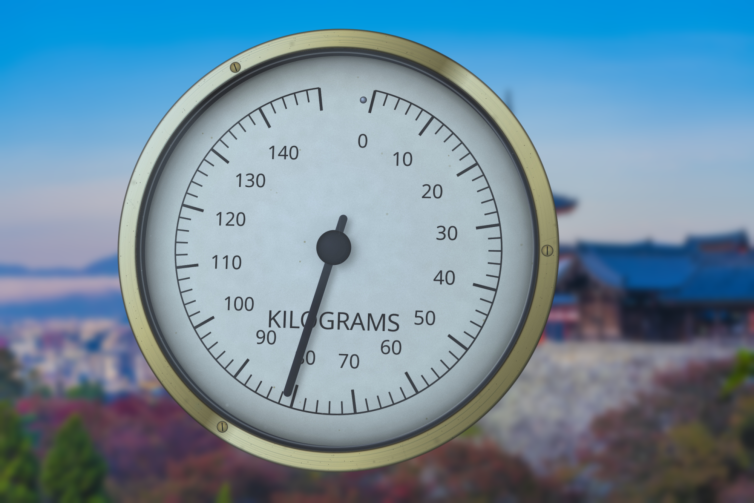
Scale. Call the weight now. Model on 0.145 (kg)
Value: 81 (kg)
